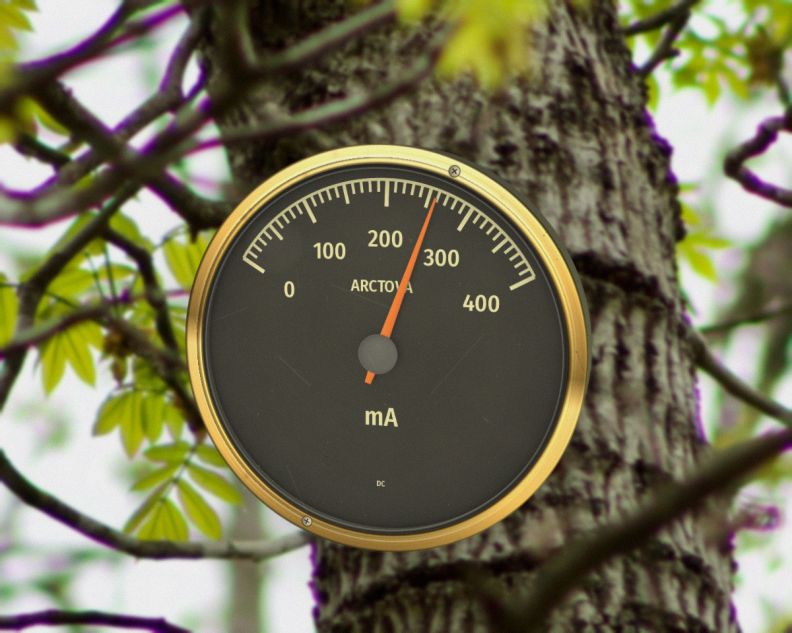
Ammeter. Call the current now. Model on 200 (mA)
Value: 260 (mA)
